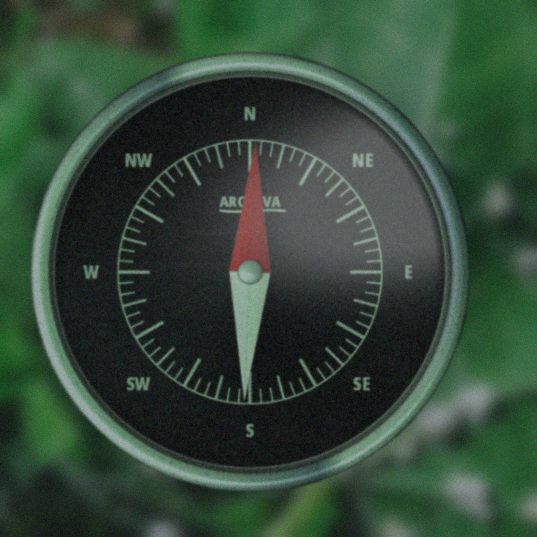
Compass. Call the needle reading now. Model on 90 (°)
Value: 2.5 (°)
